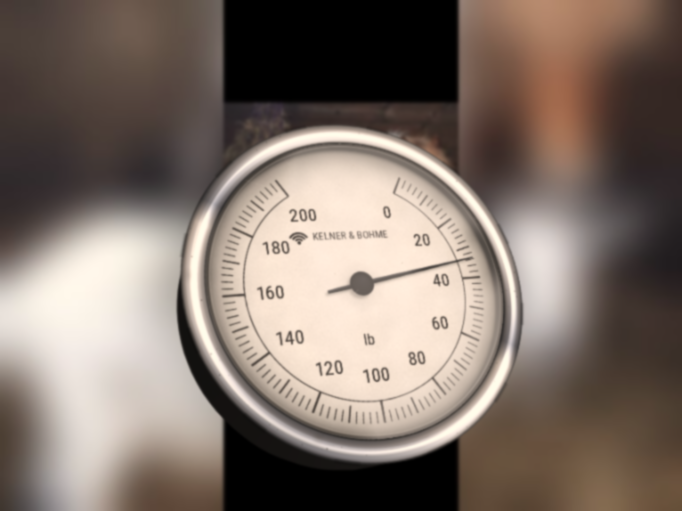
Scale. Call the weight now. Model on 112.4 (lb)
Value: 34 (lb)
